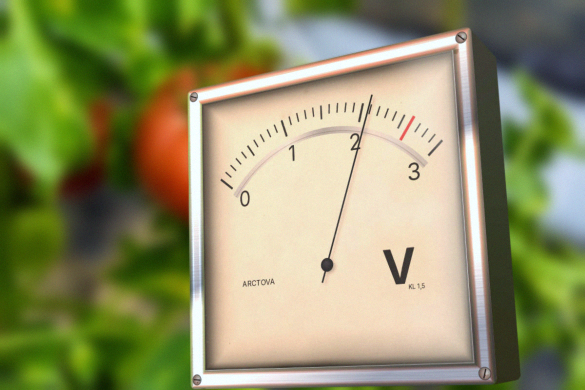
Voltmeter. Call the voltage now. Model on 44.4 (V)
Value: 2.1 (V)
